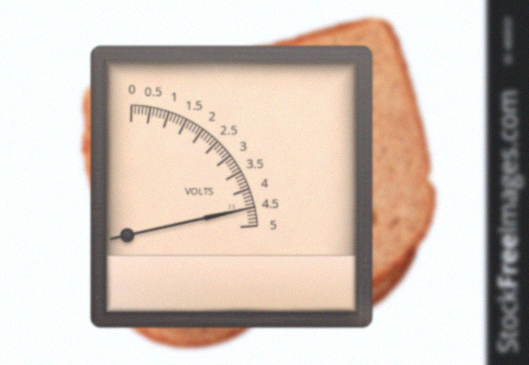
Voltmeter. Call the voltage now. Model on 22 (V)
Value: 4.5 (V)
